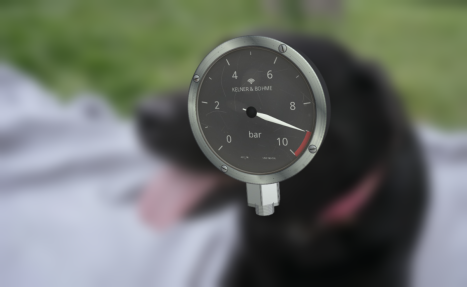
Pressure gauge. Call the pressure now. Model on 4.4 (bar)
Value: 9 (bar)
